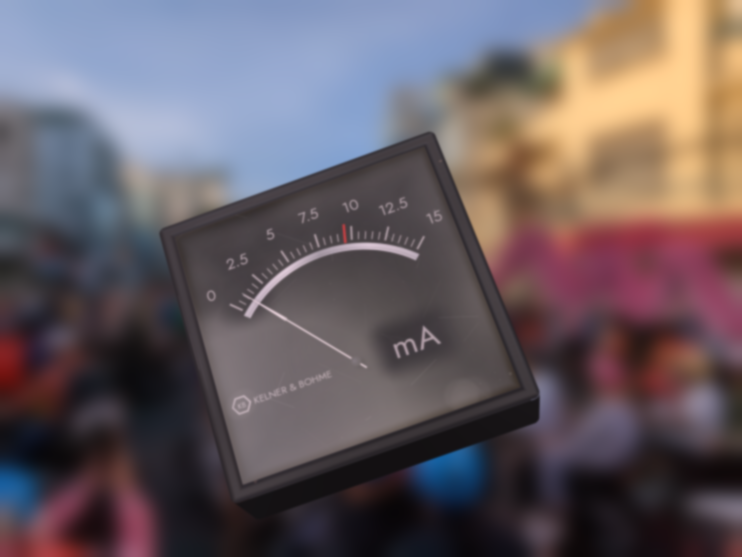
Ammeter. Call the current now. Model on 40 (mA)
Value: 1 (mA)
